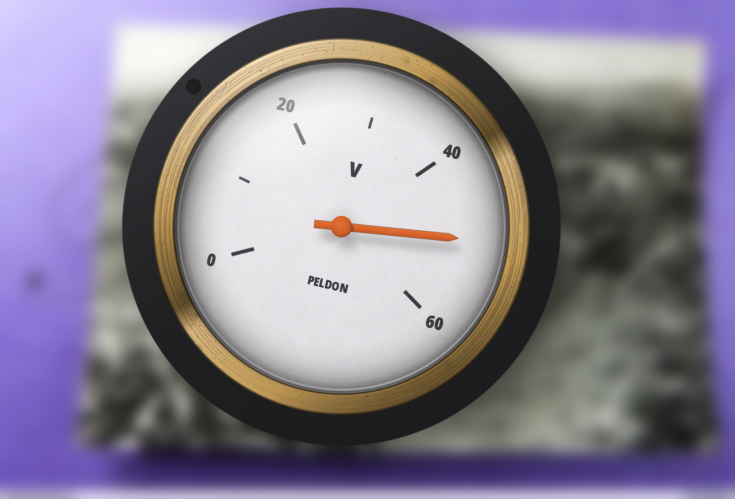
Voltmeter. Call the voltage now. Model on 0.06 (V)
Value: 50 (V)
